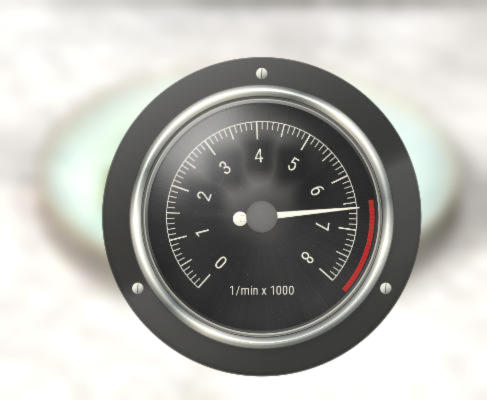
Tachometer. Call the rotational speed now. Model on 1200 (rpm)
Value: 6600 (rpm)
